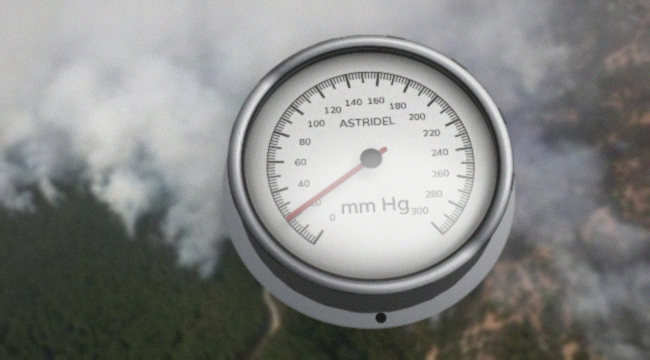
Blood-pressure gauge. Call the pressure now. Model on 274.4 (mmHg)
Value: 20 (mmHg)
